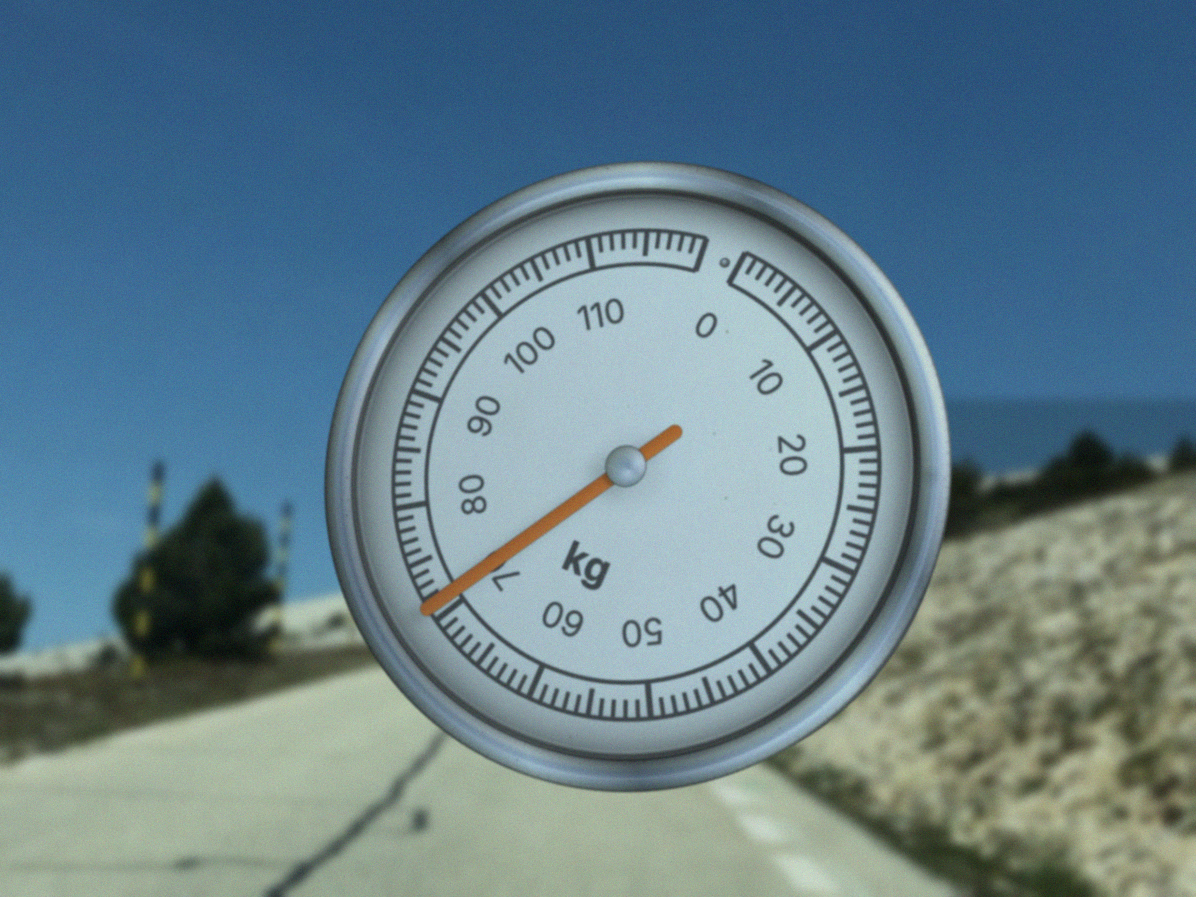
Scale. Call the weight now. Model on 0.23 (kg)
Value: 71 (kg)
